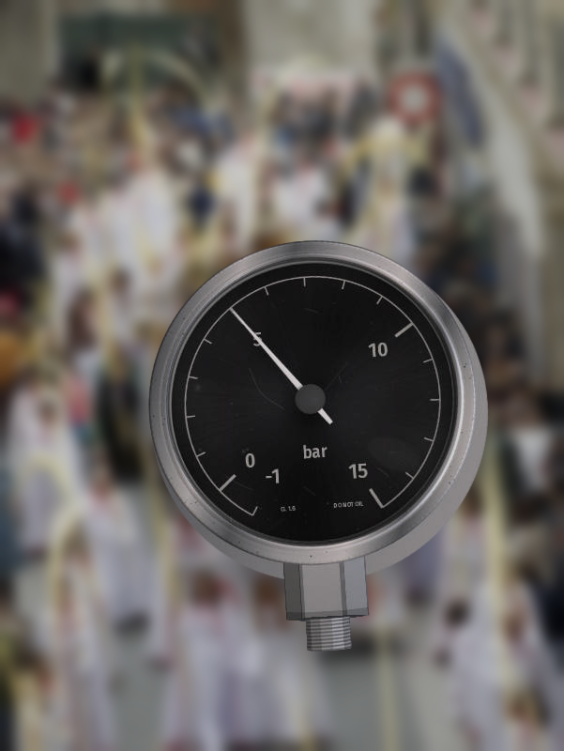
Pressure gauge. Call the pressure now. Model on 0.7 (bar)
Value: 5 (bar)
